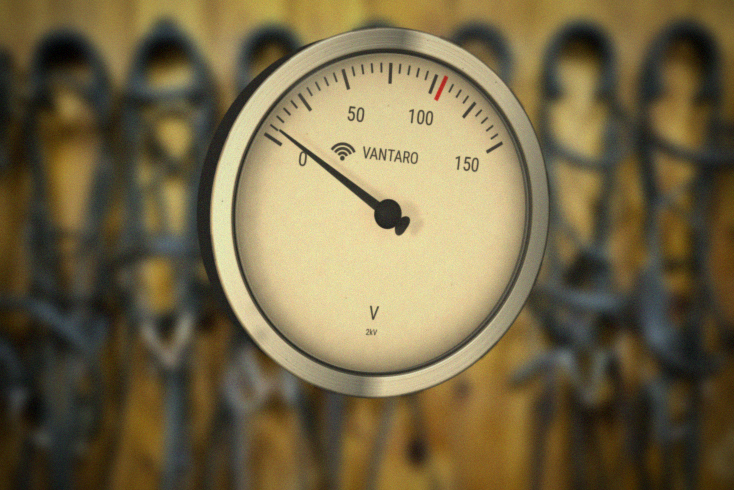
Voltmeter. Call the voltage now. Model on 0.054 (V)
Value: 5 (V)
